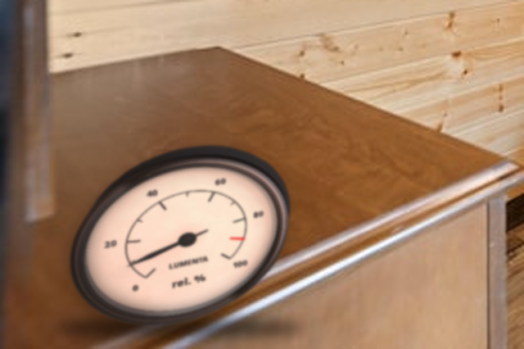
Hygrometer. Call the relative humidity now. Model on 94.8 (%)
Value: 10 (%)
